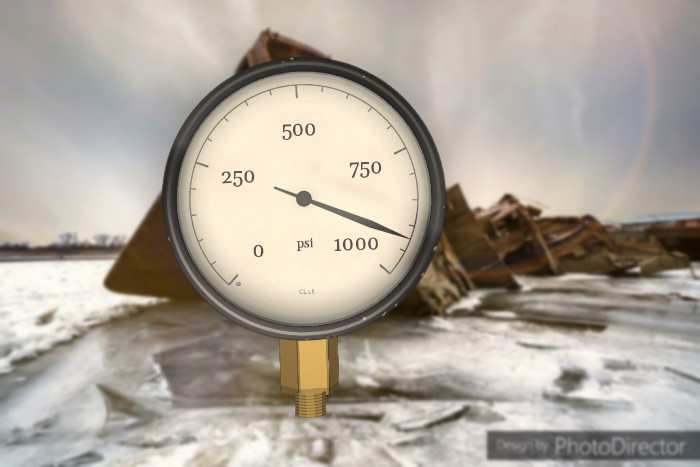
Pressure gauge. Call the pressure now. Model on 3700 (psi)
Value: 925 (psi)
